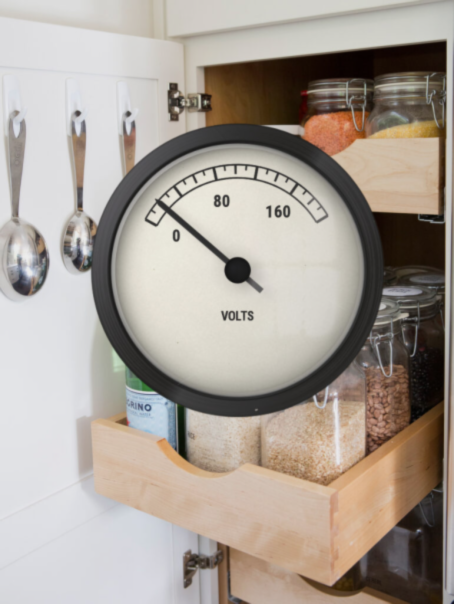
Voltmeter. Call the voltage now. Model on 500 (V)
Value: 20 (V)
